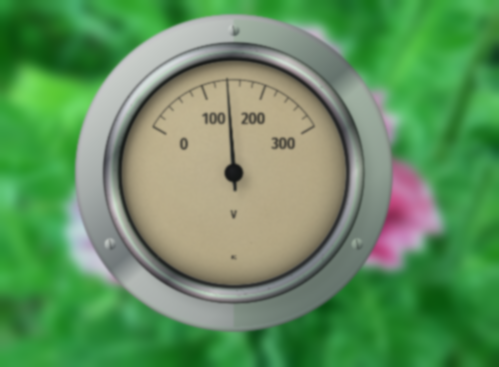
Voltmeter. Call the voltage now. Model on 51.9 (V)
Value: 140 (V)
